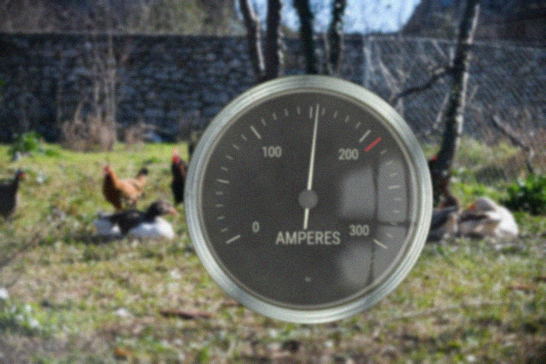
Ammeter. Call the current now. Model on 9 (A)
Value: 155 (A)
